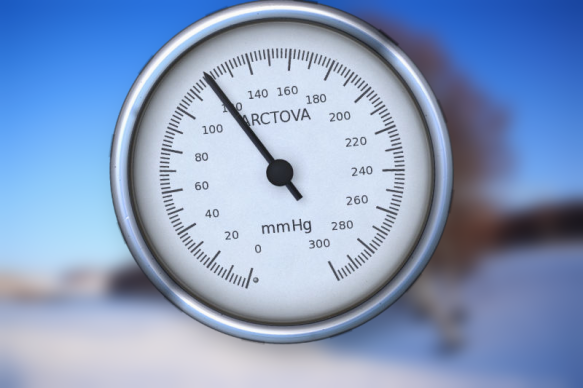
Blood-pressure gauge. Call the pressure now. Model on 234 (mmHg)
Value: 120 (mmHg)
